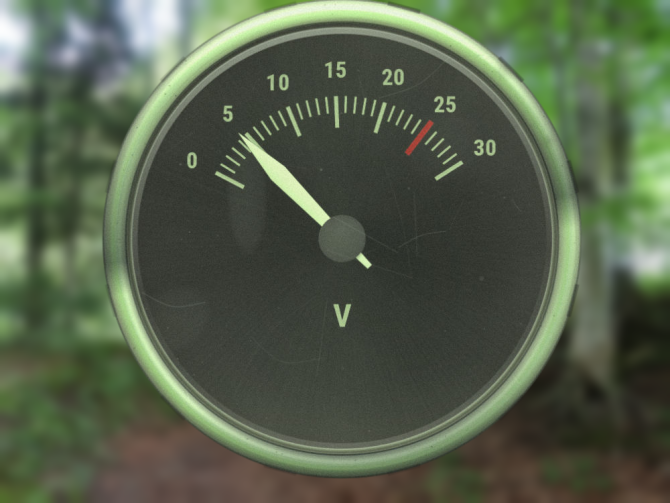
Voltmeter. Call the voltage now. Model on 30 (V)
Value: 4.5 (V)
